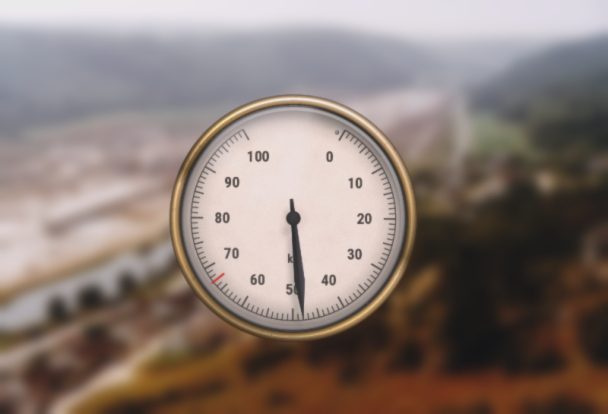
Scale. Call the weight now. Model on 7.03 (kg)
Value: 48 (kg)
